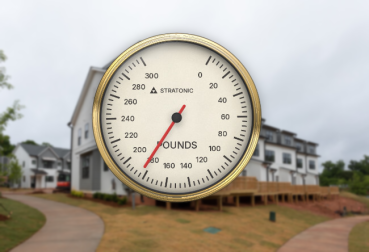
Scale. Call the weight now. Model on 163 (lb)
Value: 184 (lb)
